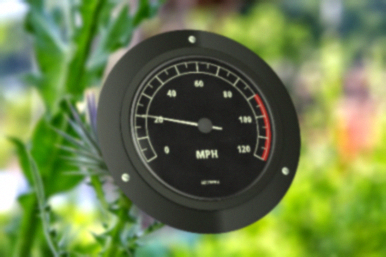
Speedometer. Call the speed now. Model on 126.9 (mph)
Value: 20 (mph)
